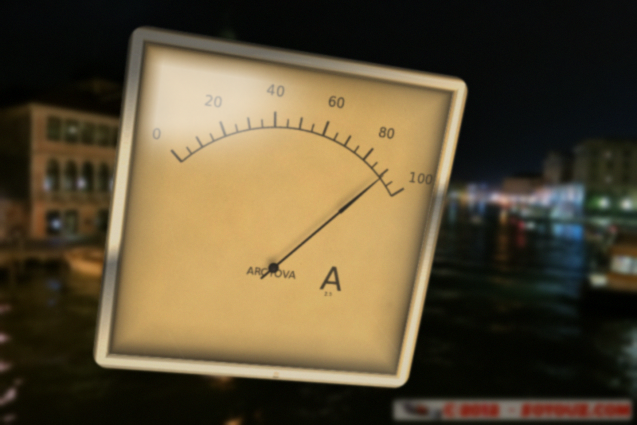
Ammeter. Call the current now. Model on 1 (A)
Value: 90 (A)
